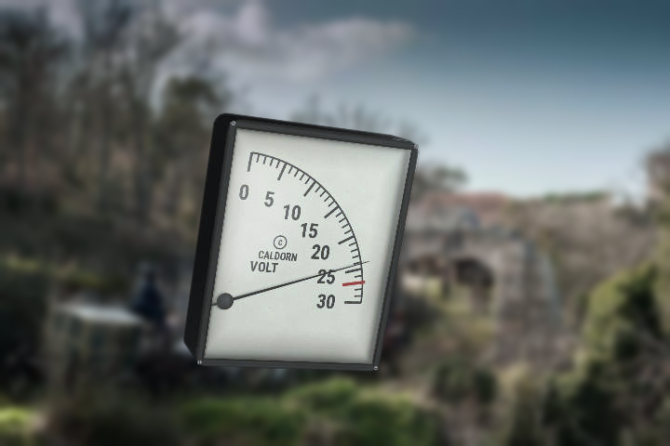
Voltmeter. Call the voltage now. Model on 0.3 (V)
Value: 24 (V)
